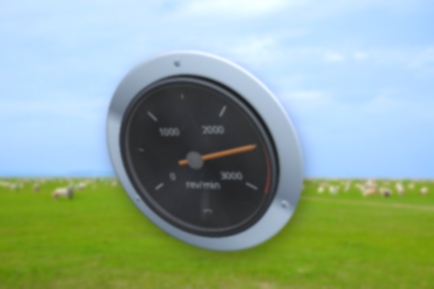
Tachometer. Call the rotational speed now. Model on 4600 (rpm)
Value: 2500 (rpm)
